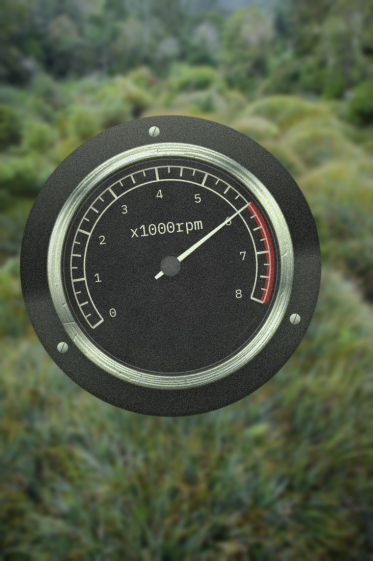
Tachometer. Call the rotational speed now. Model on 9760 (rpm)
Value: 6000 (rpm)
